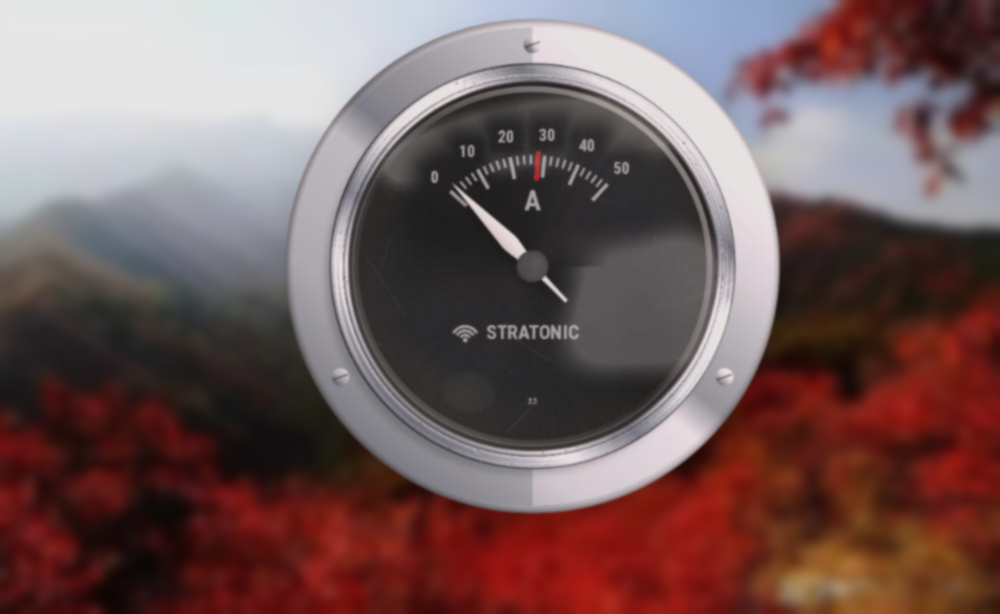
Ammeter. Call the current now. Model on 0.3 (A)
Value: 2 (A)
